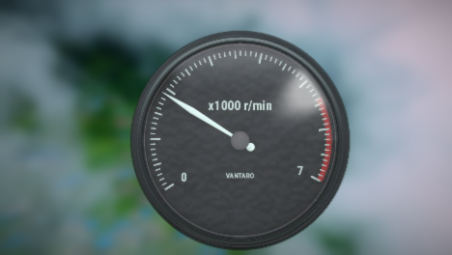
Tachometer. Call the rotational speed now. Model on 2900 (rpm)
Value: 1900 (rpm)
